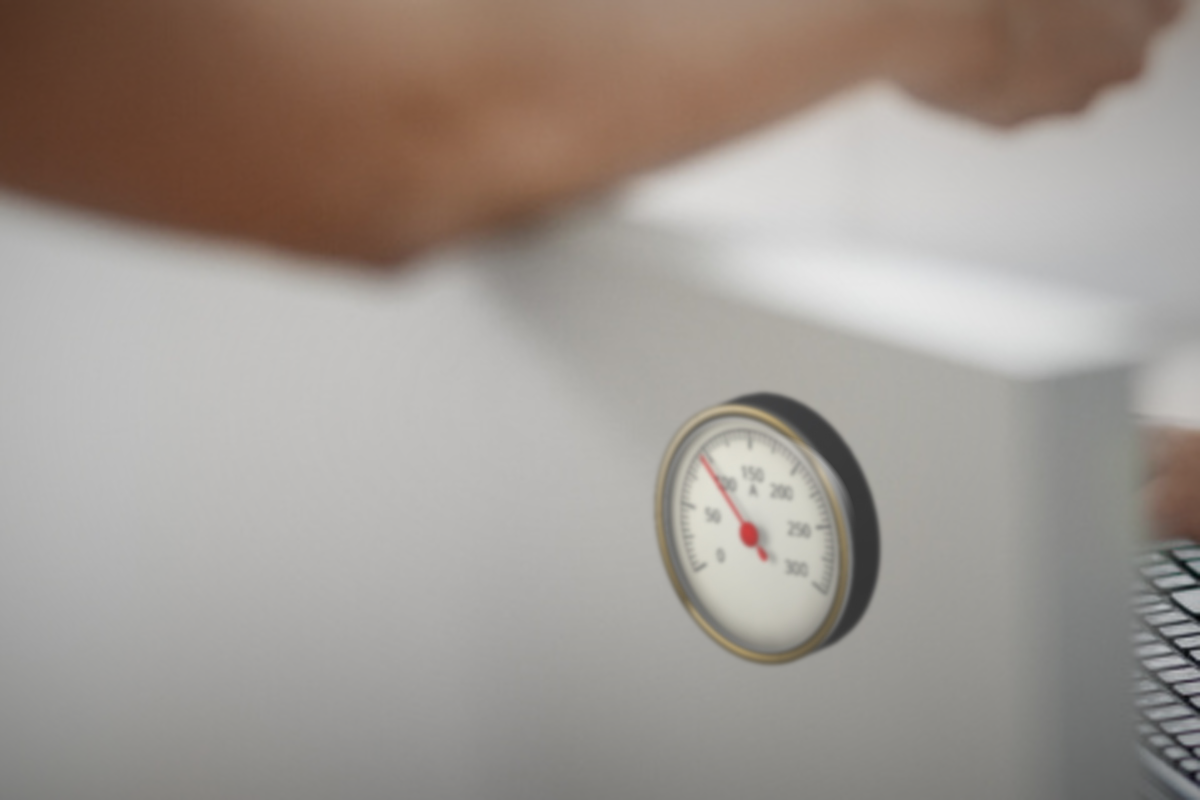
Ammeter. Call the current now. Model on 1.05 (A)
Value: 100 (A)
